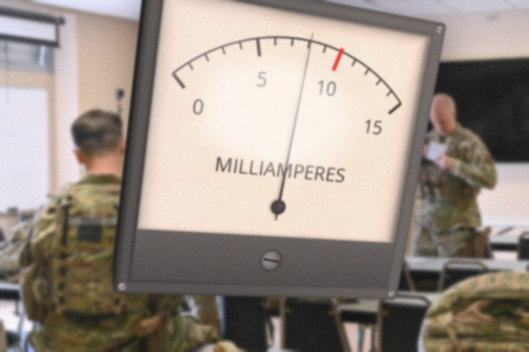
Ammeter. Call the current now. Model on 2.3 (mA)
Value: 8 (mA)
